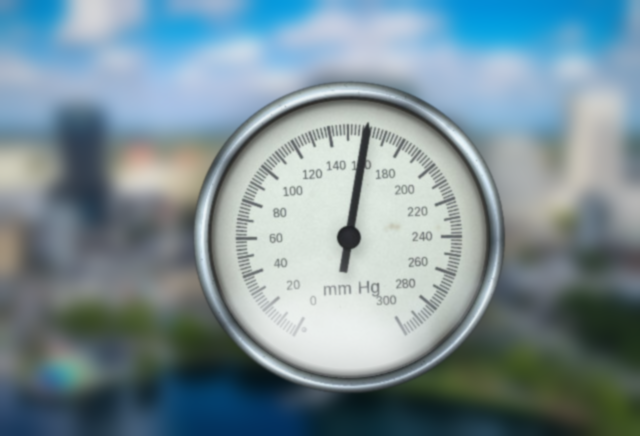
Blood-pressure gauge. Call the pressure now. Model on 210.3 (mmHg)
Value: 160 (mmHg)
